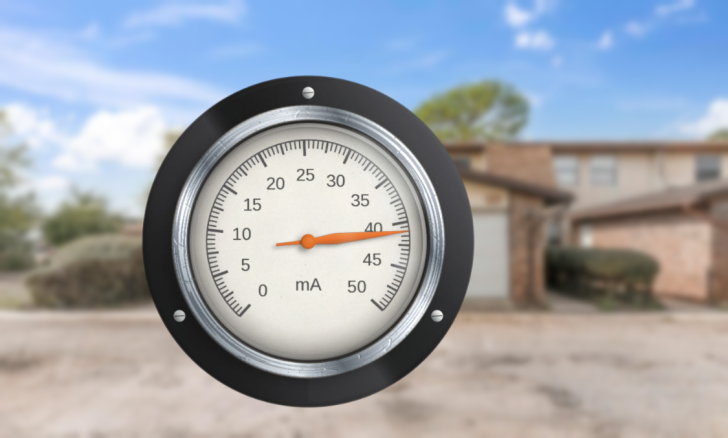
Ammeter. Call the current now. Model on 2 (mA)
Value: 41 (mA)
